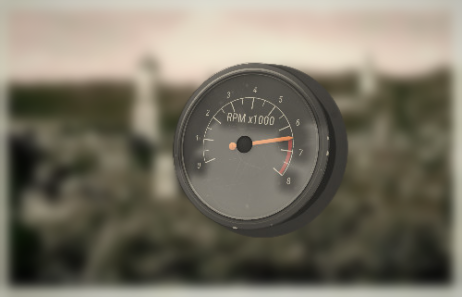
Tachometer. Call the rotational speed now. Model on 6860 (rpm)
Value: 6500 (rpm)
